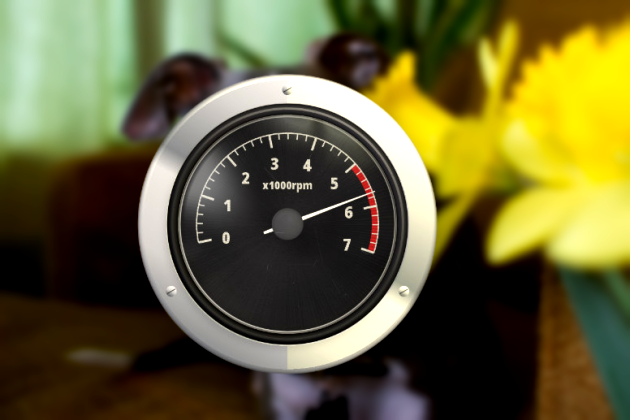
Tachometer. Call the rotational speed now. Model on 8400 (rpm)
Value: 5700 (rpm)
